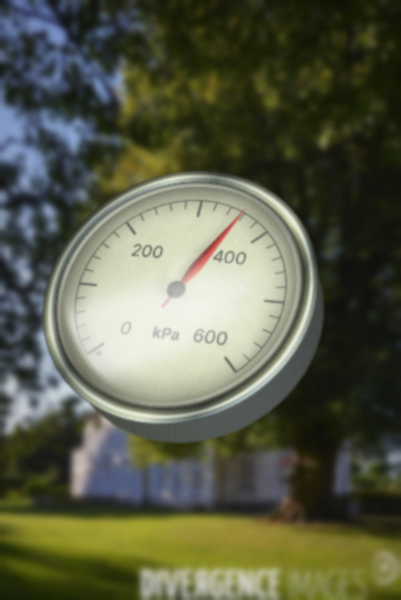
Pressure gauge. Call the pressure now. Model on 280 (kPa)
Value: 360 (kPa)
